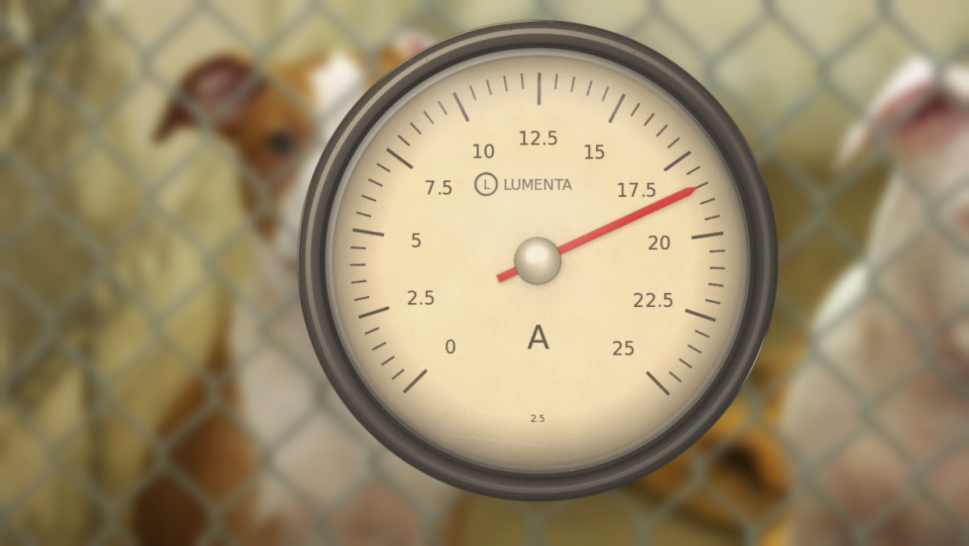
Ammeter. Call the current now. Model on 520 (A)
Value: 18.5 (A)
